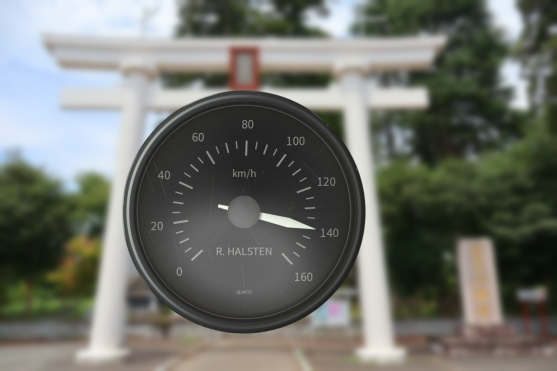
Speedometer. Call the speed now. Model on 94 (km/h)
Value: 140 (km/h)
